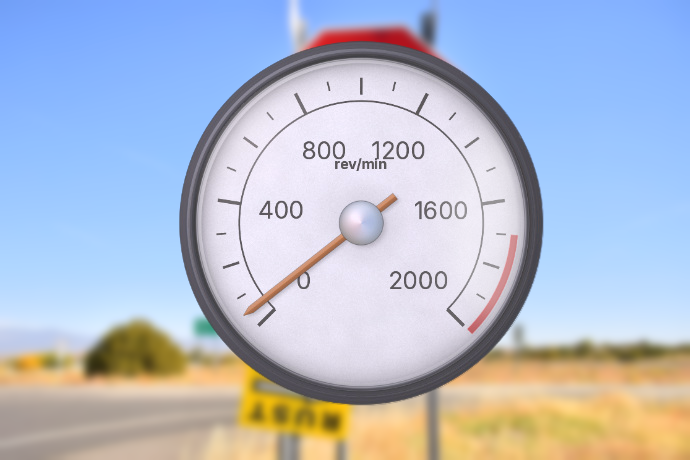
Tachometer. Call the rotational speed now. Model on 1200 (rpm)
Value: 50 (rpm)
